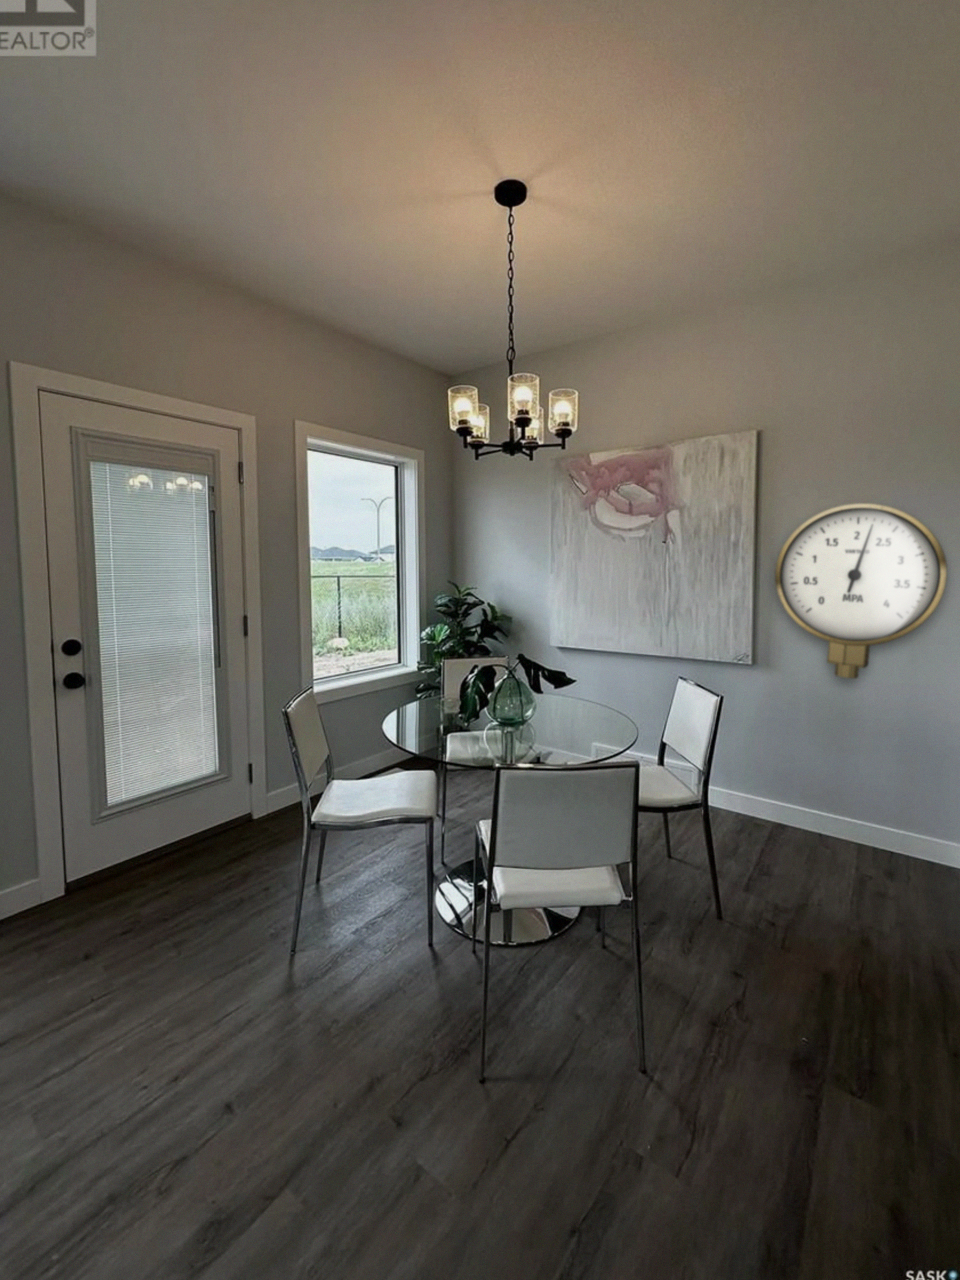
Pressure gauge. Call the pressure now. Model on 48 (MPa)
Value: 2.2 (MPa)
